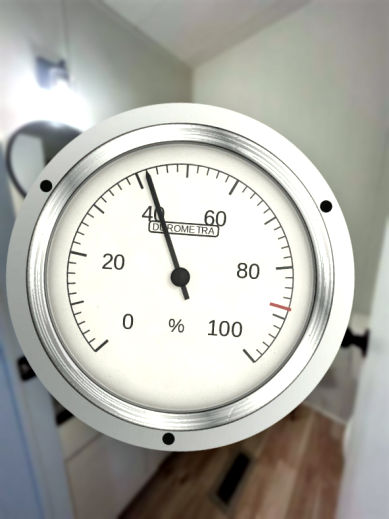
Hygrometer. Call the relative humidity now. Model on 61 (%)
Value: 42 (%)
